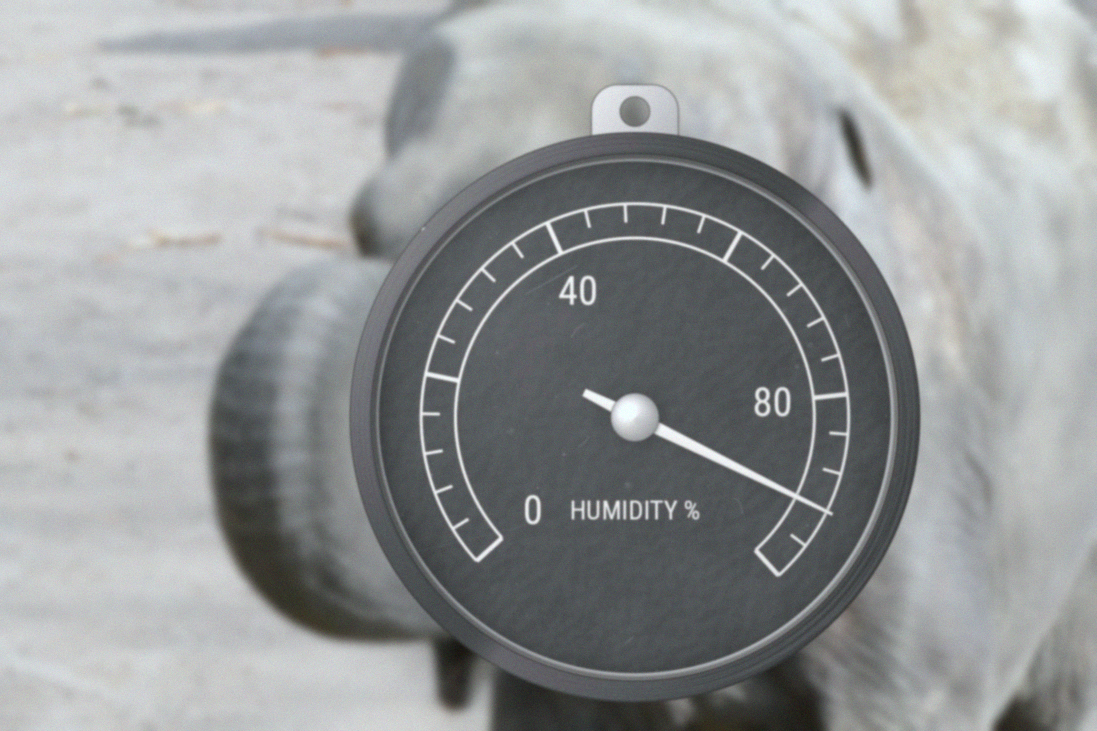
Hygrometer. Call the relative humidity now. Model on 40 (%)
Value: 92 (%)
